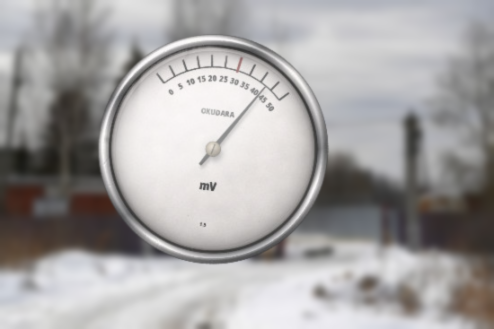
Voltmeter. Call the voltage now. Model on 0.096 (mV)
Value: 42.5 (mV)
